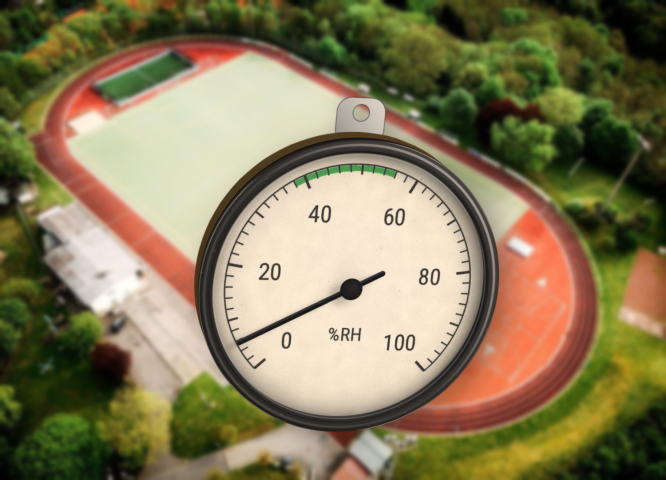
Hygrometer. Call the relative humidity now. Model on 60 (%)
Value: 6 (%)
